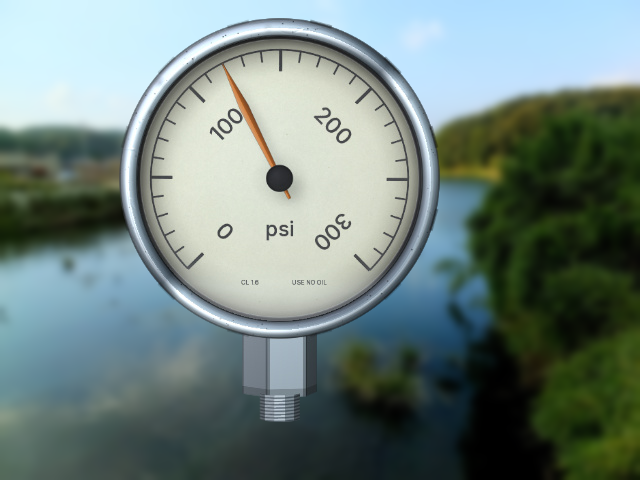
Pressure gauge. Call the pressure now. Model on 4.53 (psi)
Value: 120 (psi)
